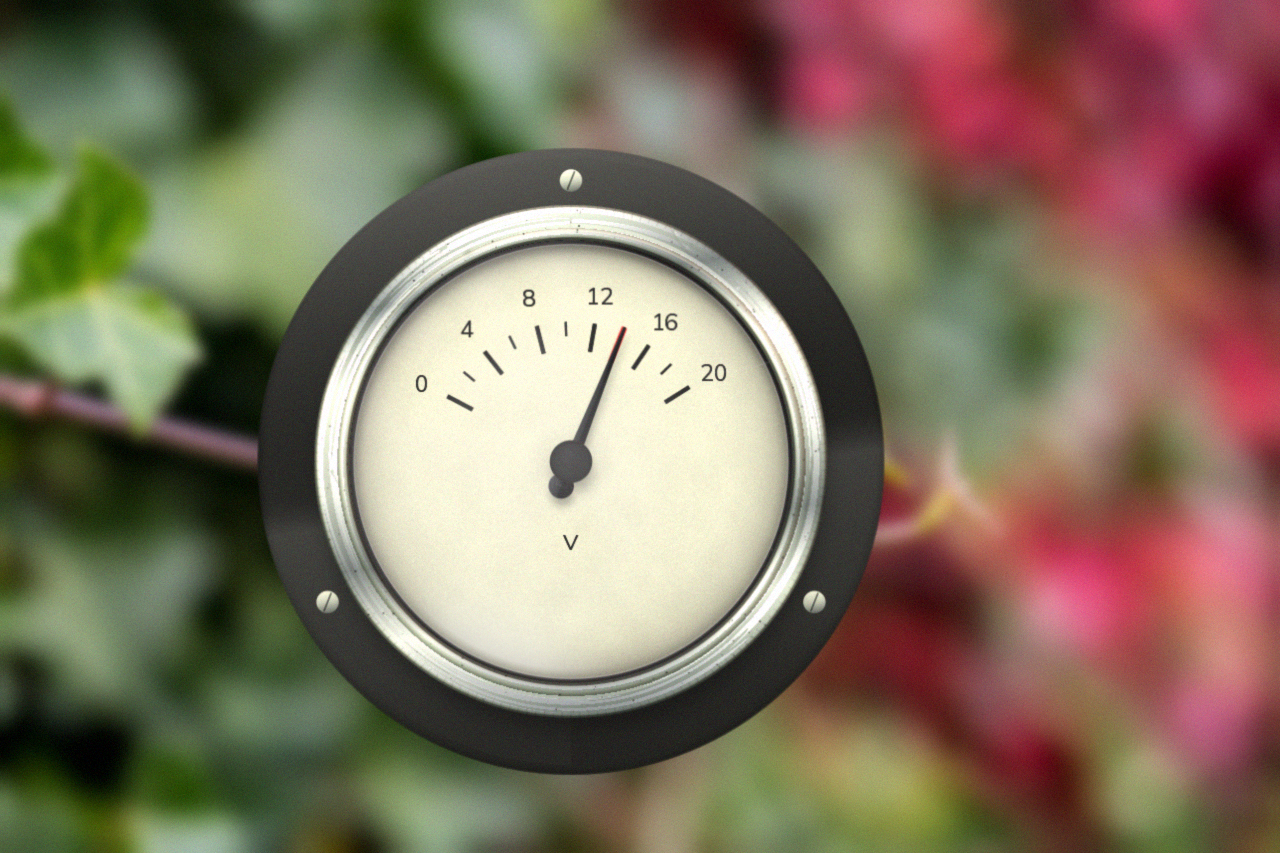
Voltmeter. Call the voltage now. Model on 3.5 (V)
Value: 14 (V)
